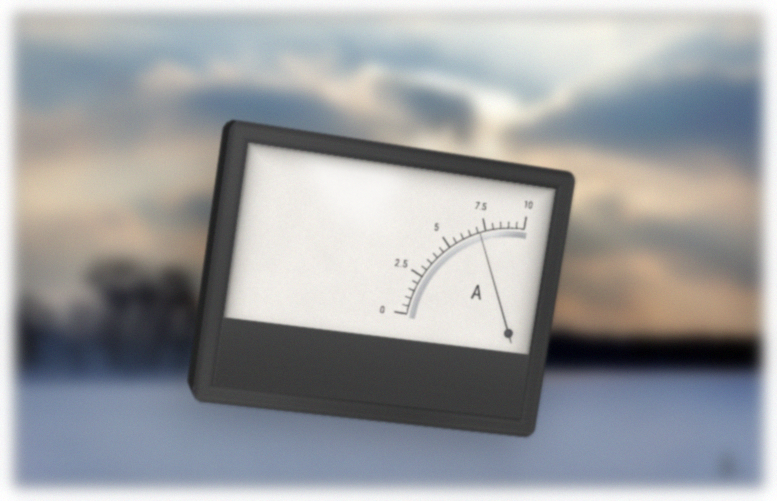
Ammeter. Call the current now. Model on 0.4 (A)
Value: 7 (A)
